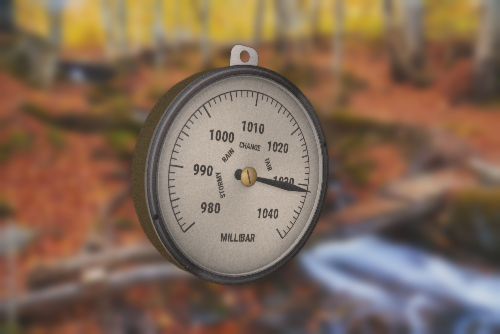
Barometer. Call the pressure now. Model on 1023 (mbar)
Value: 1031 (mbar)
